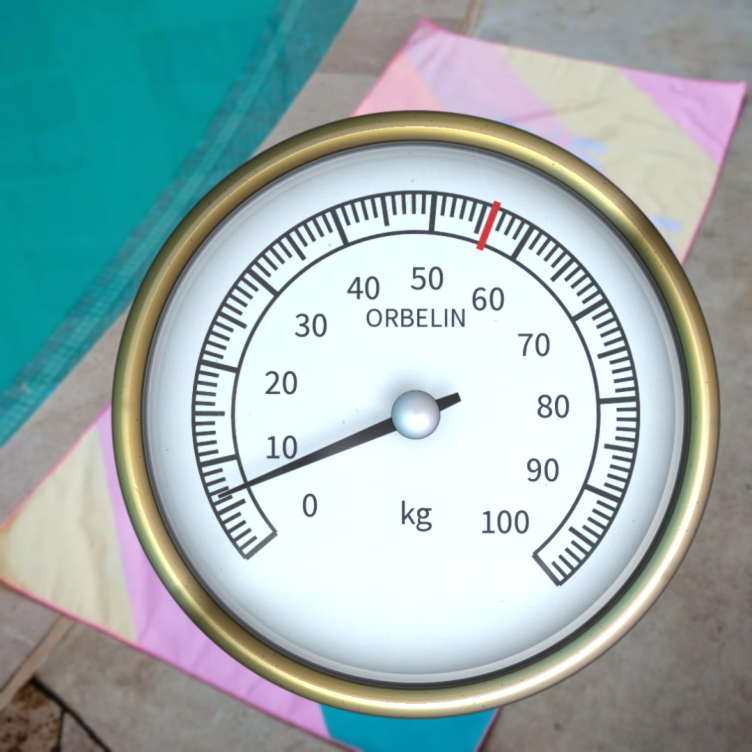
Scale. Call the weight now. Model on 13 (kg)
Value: 6.5 (kg)
